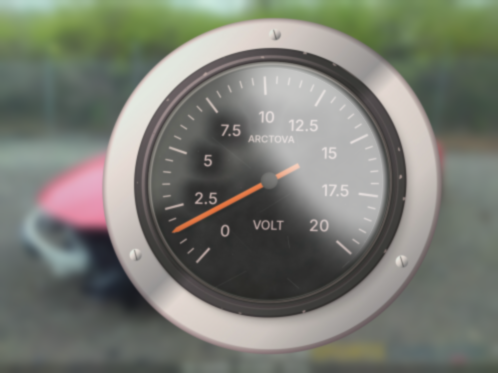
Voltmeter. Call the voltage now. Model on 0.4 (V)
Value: 1.5 (V)
